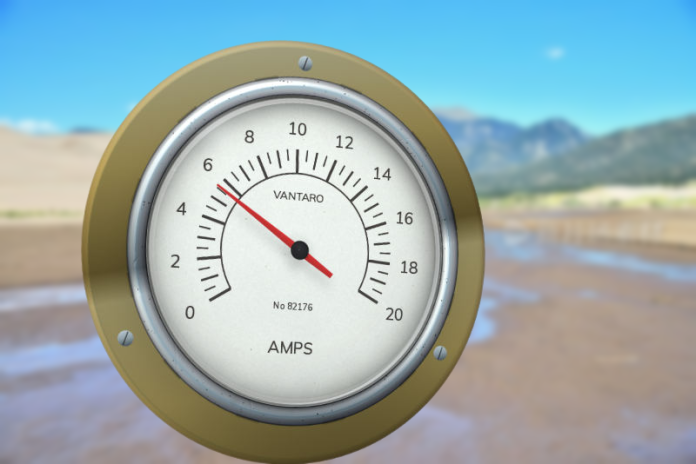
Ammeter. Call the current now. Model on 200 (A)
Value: 5.5 (A)
